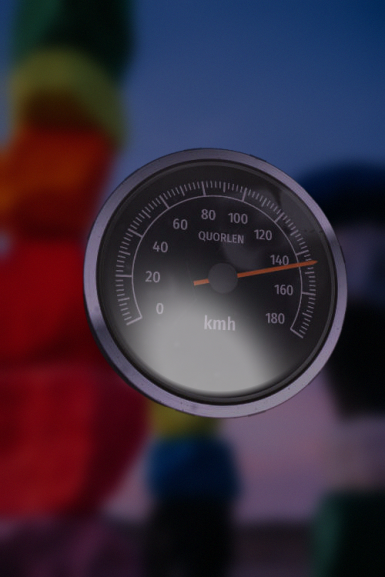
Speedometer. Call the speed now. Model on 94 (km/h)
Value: 146 (km/h)
